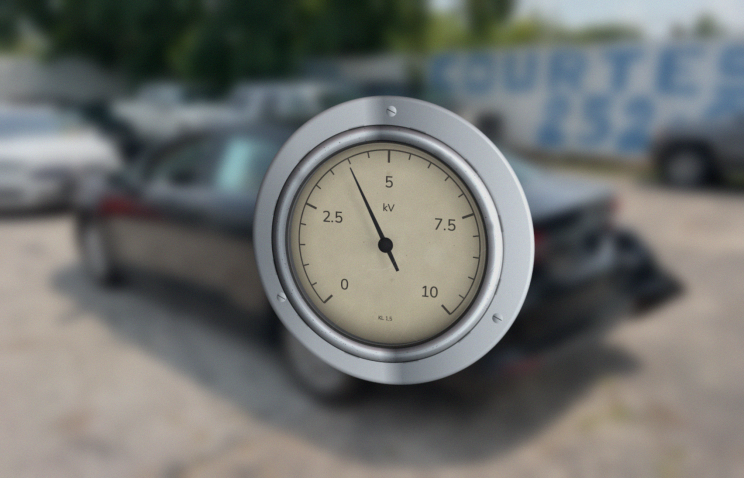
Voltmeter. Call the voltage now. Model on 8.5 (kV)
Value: 4 (kV)
